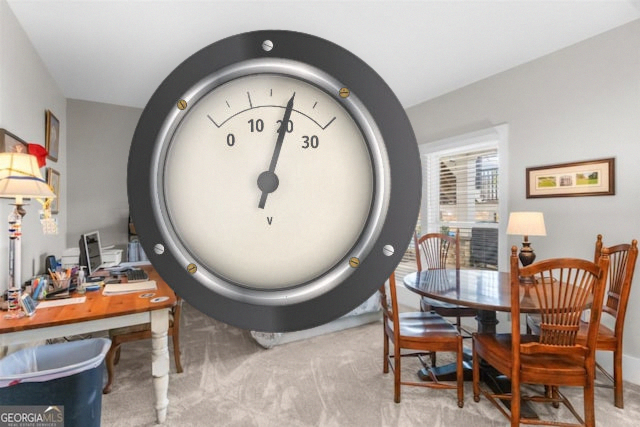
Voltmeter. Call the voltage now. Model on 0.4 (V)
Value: 20 (V)
